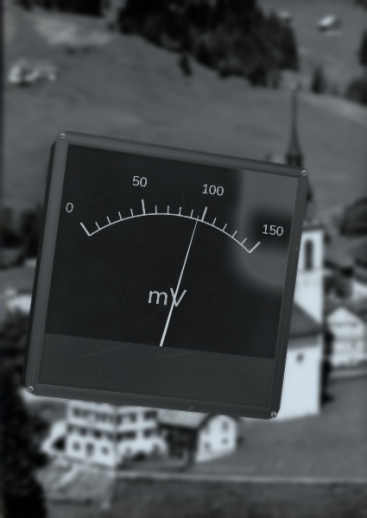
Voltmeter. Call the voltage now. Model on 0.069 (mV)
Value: 95 (mV)
